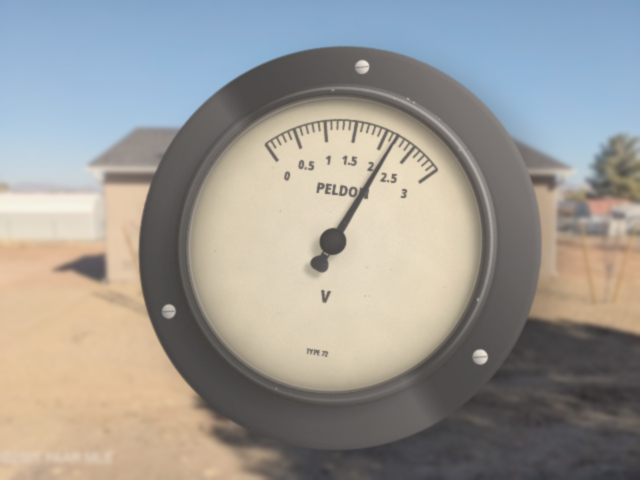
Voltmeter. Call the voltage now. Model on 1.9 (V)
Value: 2.2 (V)
